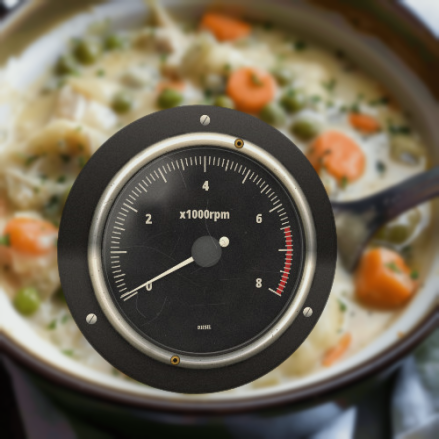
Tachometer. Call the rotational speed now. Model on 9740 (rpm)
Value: 100 (rpm)
